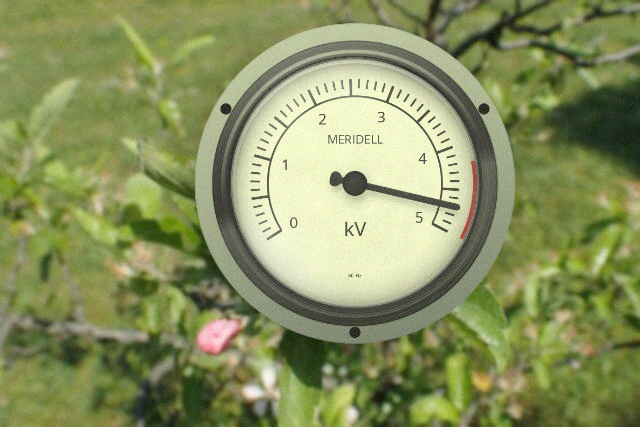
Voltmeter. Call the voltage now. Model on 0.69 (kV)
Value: 4.7 (kV)
